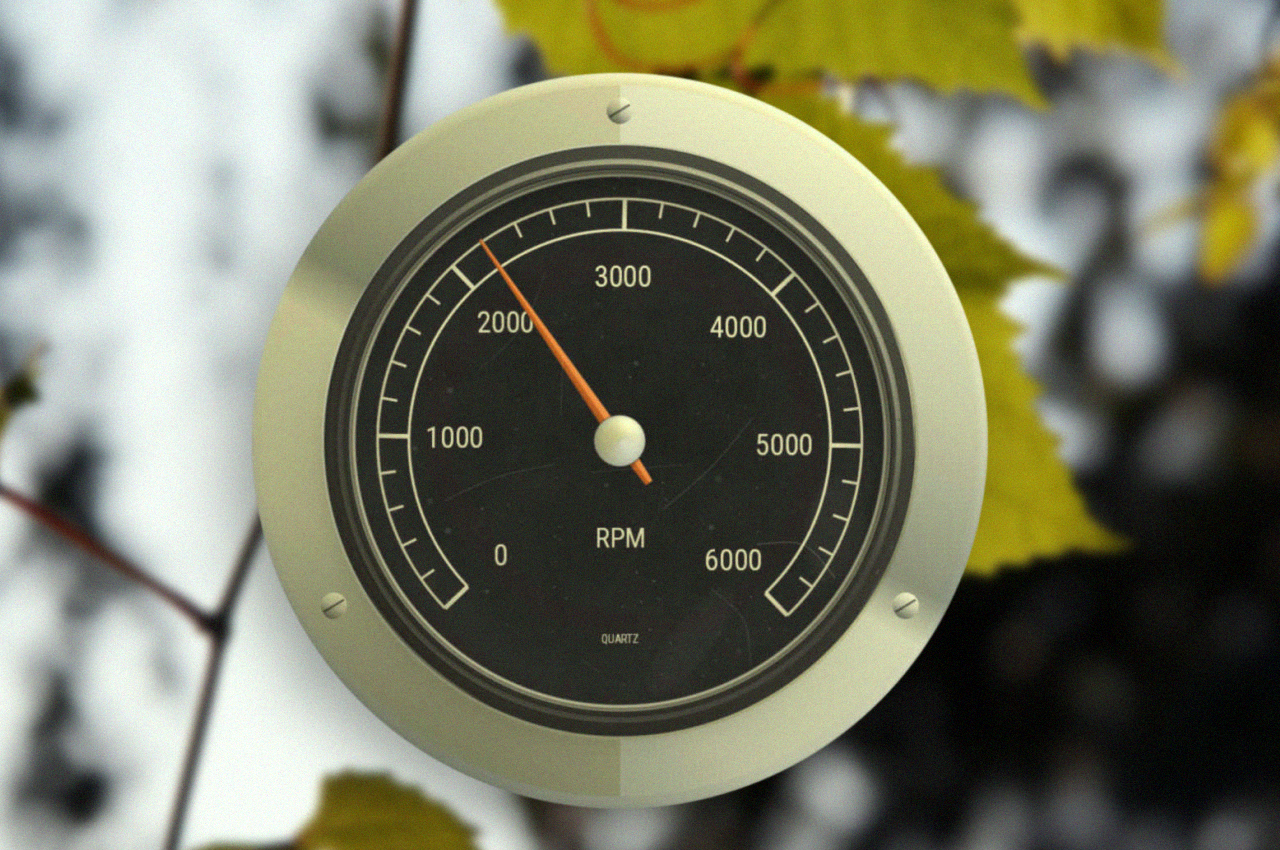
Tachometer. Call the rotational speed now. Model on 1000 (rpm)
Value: 2200 (rpm)
